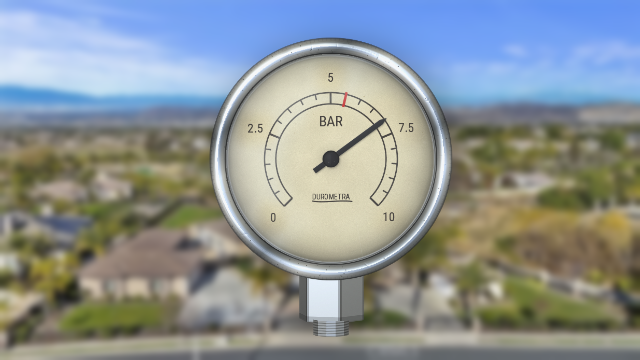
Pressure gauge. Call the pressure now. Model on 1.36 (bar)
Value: 7 (bar)
